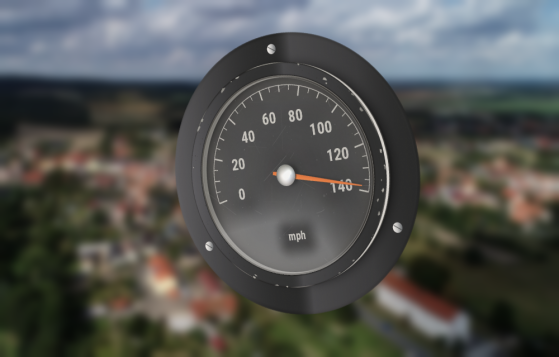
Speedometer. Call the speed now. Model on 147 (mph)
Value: 137.5 (mph)
